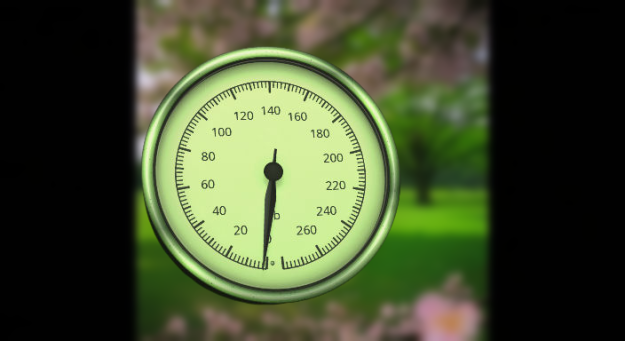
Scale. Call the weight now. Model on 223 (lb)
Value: 2 (lb)
